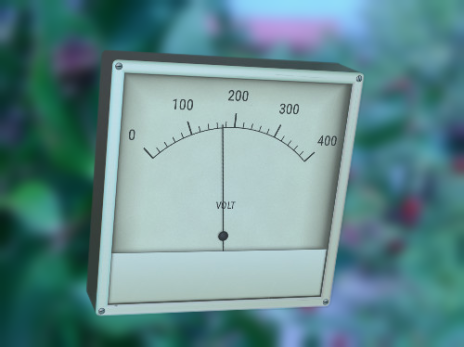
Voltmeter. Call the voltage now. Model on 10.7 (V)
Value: 170 (V)
